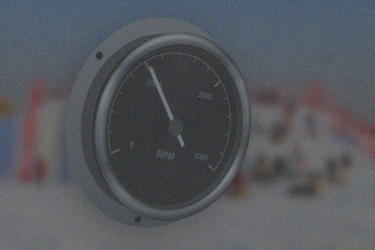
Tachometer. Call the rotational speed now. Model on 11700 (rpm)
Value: 1000 (rpm)
